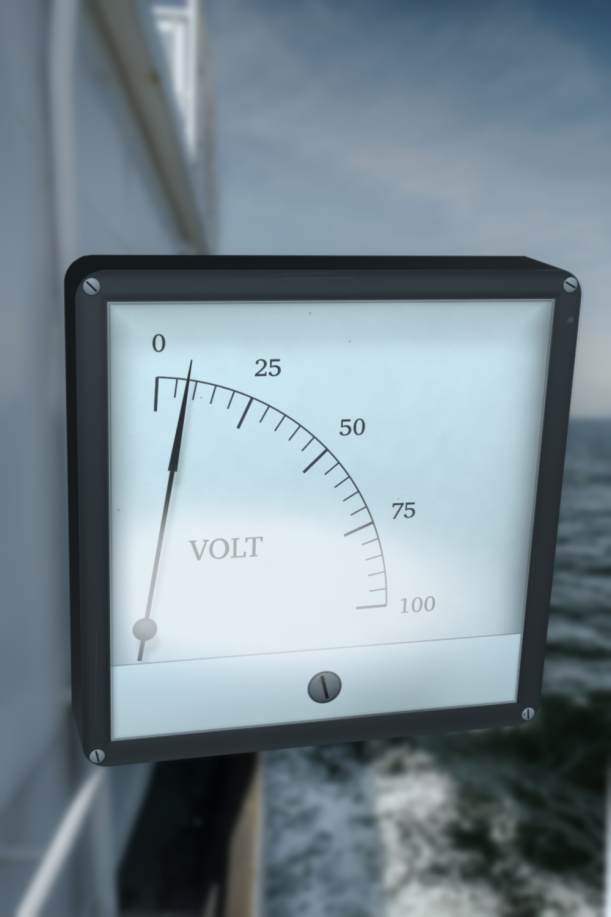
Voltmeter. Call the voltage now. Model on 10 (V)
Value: 7.5 (V)
